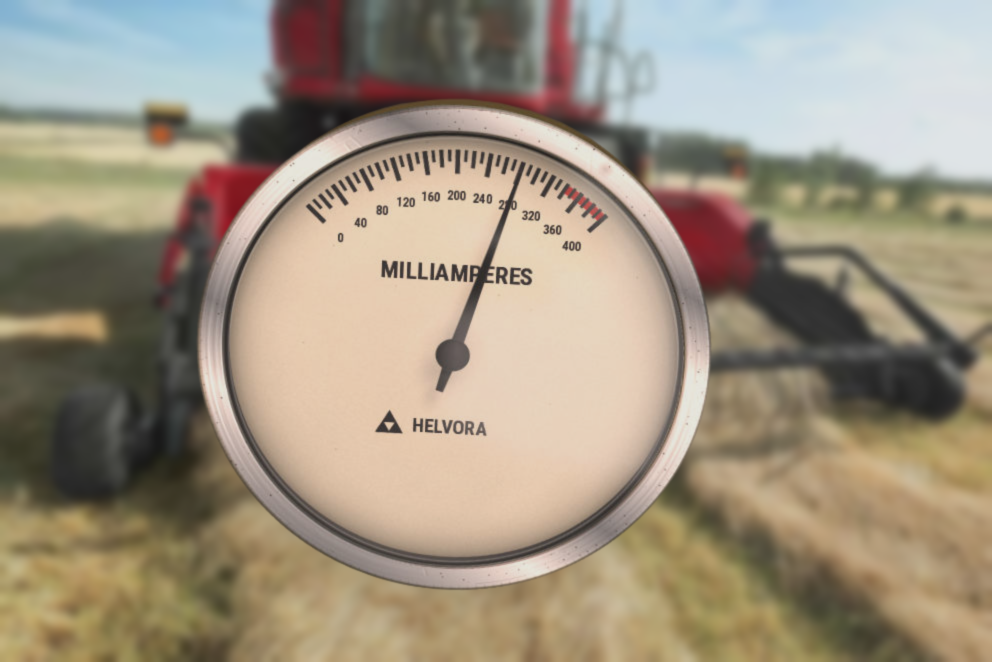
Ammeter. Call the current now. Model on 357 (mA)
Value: 280 (mA)
